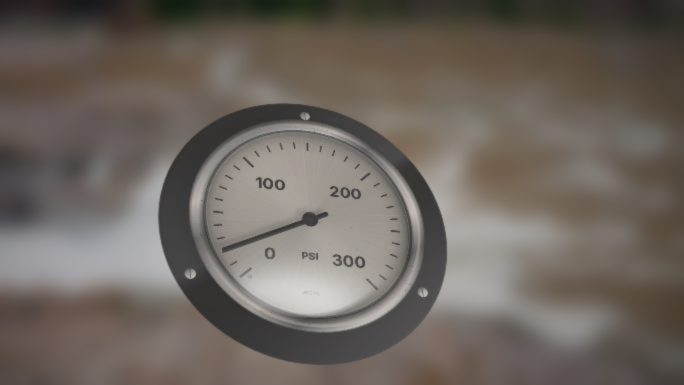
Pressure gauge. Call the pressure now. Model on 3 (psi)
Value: 20 (psi)
